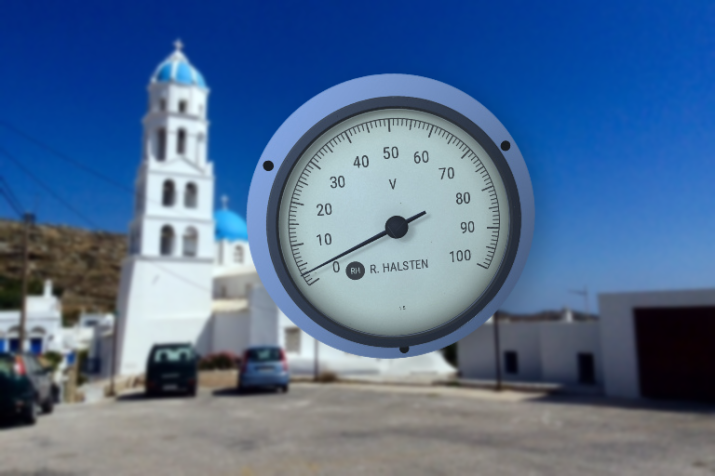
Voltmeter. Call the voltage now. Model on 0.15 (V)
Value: 3 (V)
